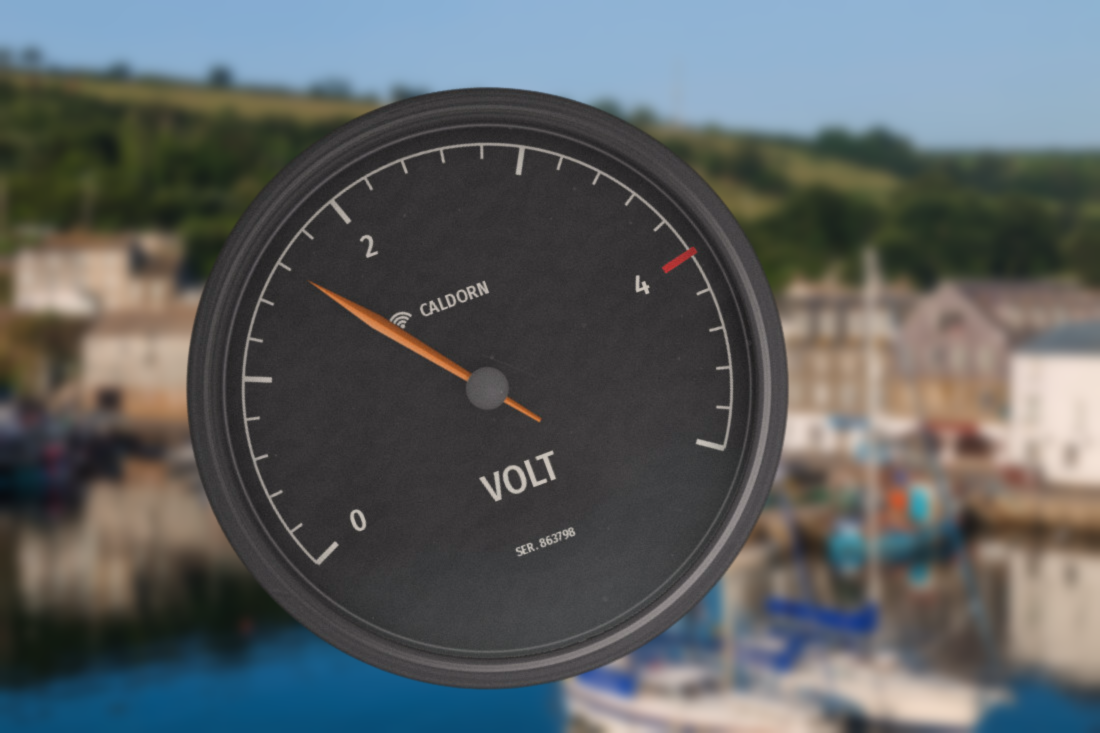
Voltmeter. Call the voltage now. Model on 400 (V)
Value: 1.6 (V)
